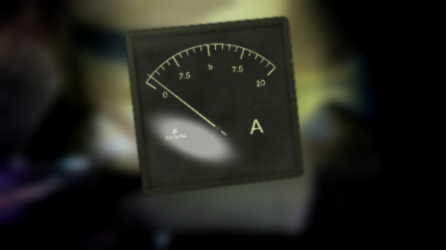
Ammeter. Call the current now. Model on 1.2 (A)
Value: 0.5 (A)
